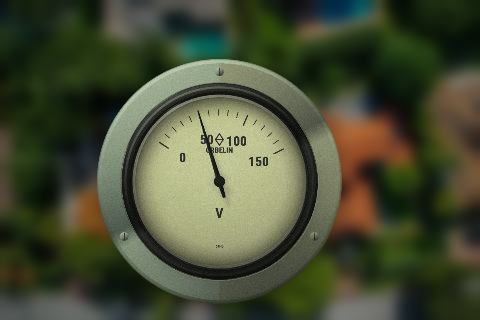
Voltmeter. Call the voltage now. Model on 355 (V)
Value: 50 (V)
